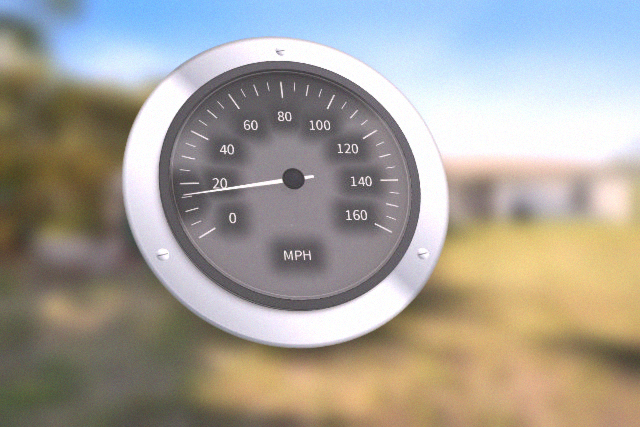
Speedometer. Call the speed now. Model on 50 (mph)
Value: 15 (mph)
